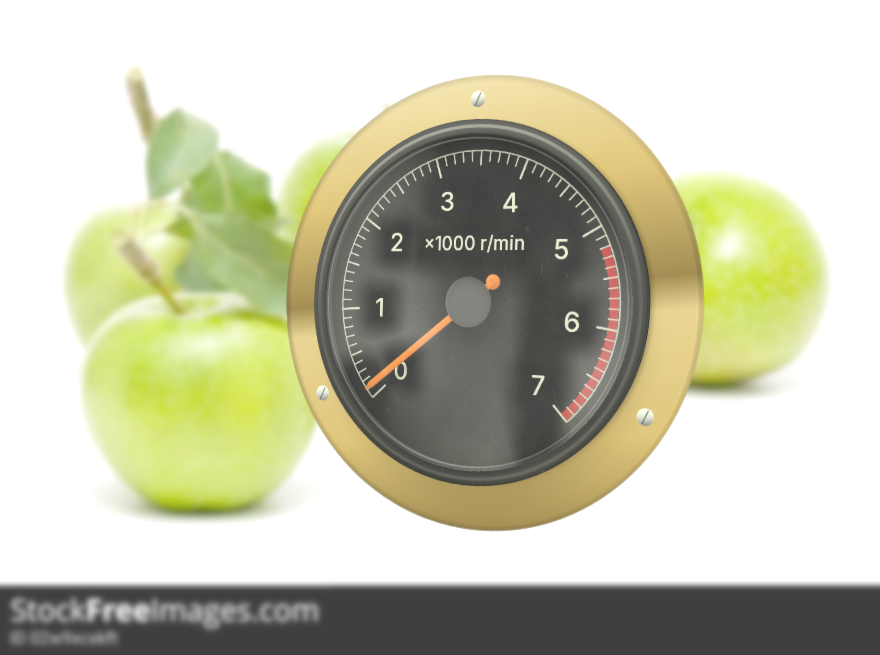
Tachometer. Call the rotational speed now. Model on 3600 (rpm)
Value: 100 (rpm)
